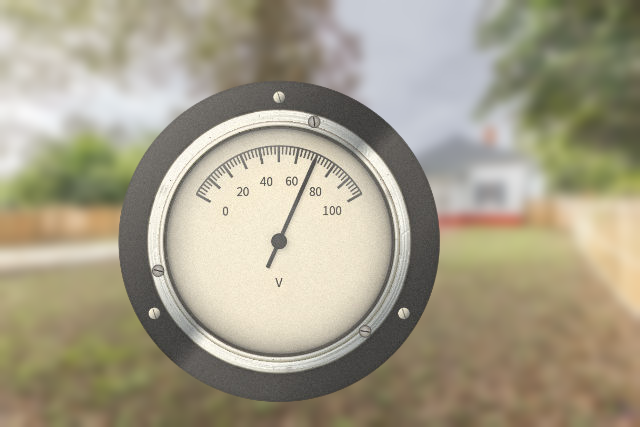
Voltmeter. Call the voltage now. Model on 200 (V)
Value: 70 (V)
